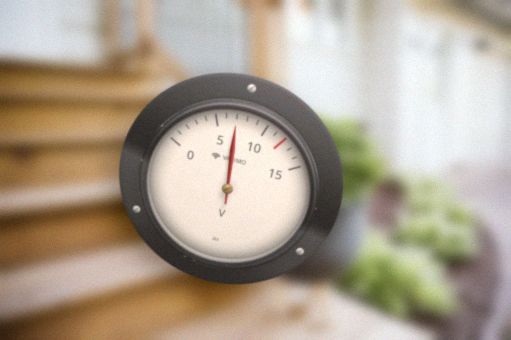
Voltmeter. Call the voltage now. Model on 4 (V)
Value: 7 (V)
